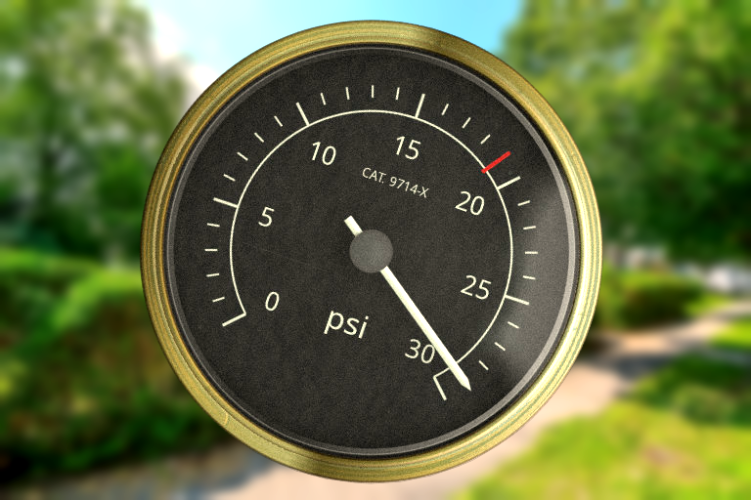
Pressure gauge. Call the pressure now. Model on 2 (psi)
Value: 29 (psi)
